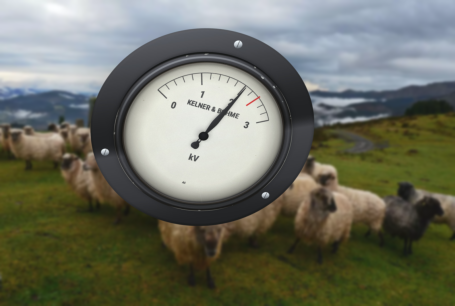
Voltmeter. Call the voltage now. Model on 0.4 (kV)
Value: 2 (kV)
